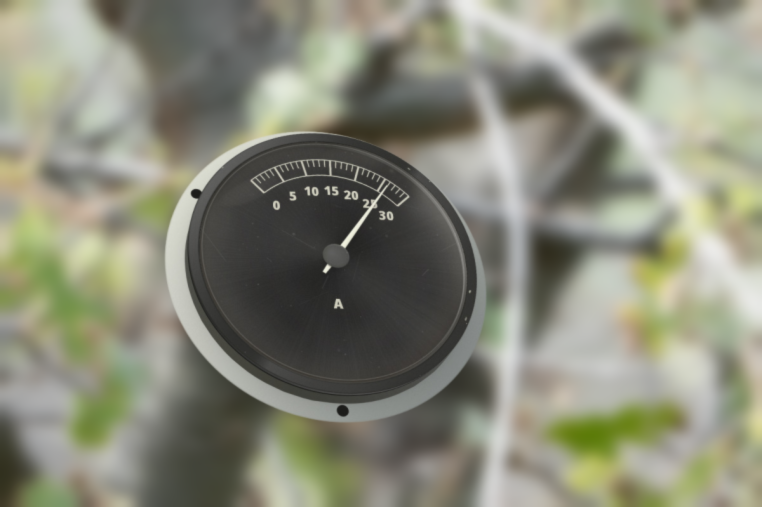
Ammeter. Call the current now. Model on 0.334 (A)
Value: 26 (A)
